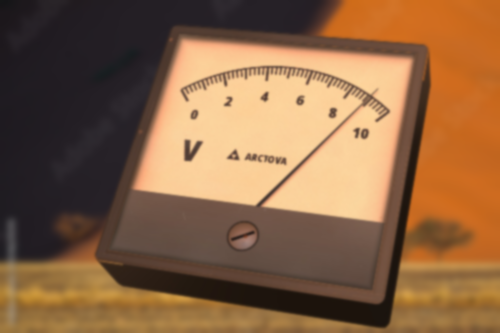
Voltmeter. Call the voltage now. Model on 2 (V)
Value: 9 (V)
